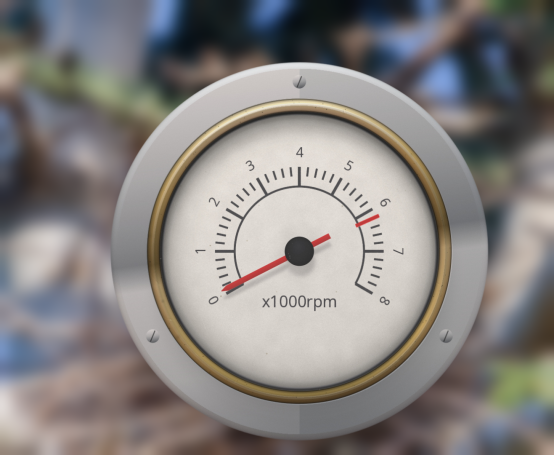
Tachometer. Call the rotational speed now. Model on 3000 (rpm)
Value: 100 (rpm)
